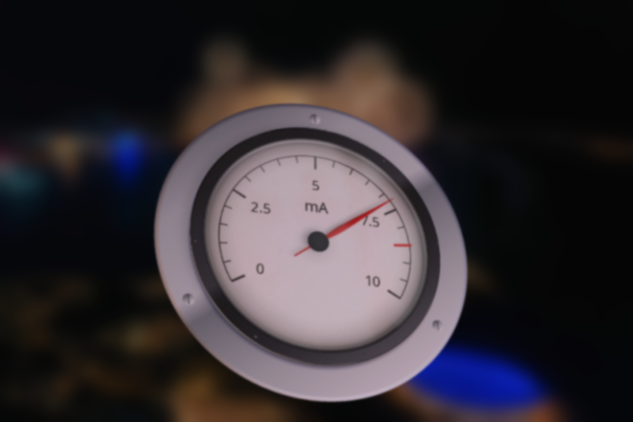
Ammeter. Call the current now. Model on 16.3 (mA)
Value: 7.25 (mA)
